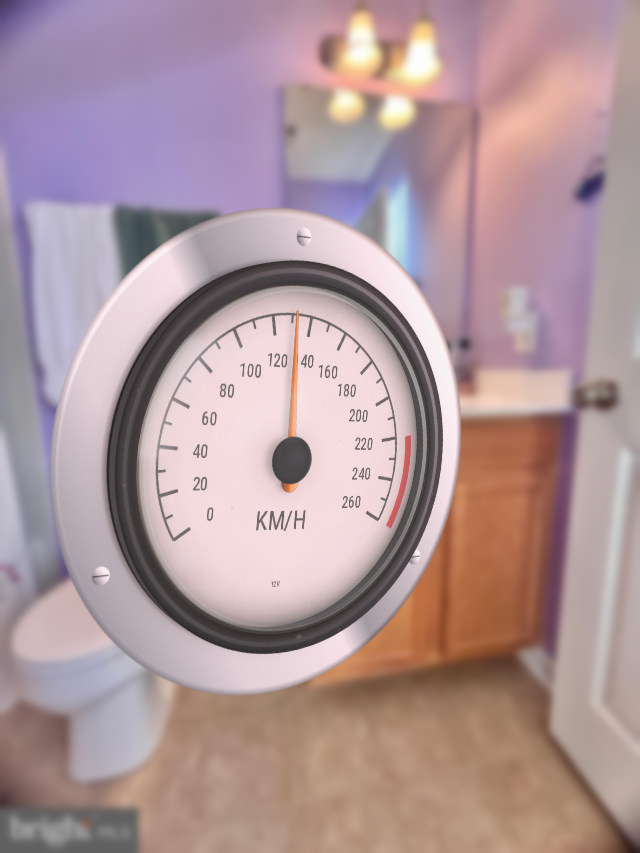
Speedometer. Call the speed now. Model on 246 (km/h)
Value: 130 (km/h)
